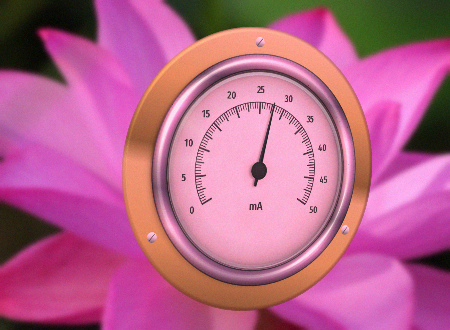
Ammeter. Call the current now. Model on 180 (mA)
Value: 27.5 (mA)
